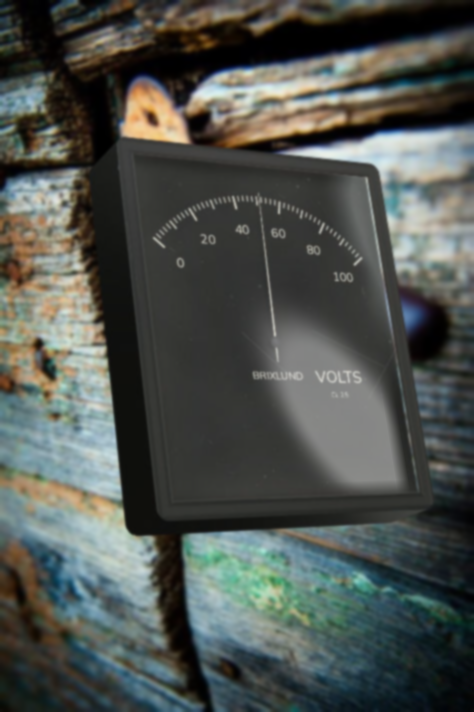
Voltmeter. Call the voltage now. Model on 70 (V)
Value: 50 (V)
